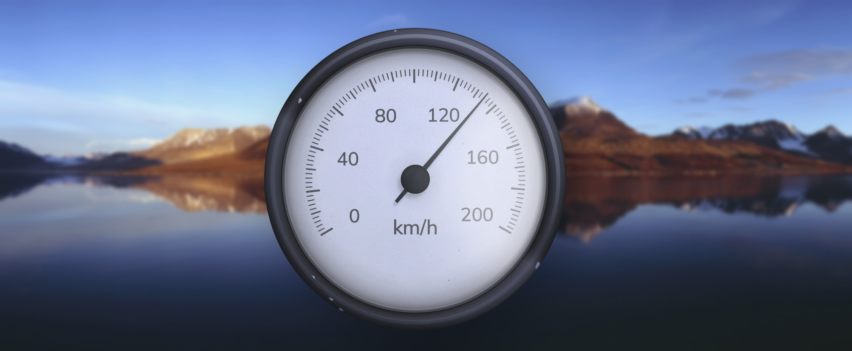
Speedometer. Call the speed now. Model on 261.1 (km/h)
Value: 134 (km/h)
